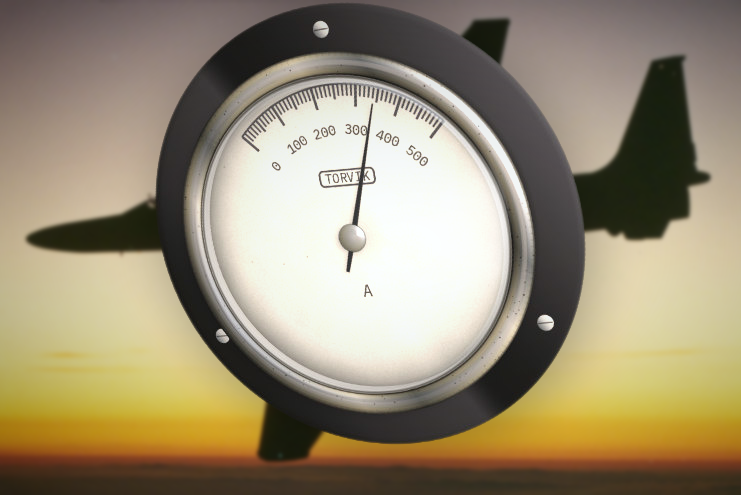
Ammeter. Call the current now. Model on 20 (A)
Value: 350 (A)
